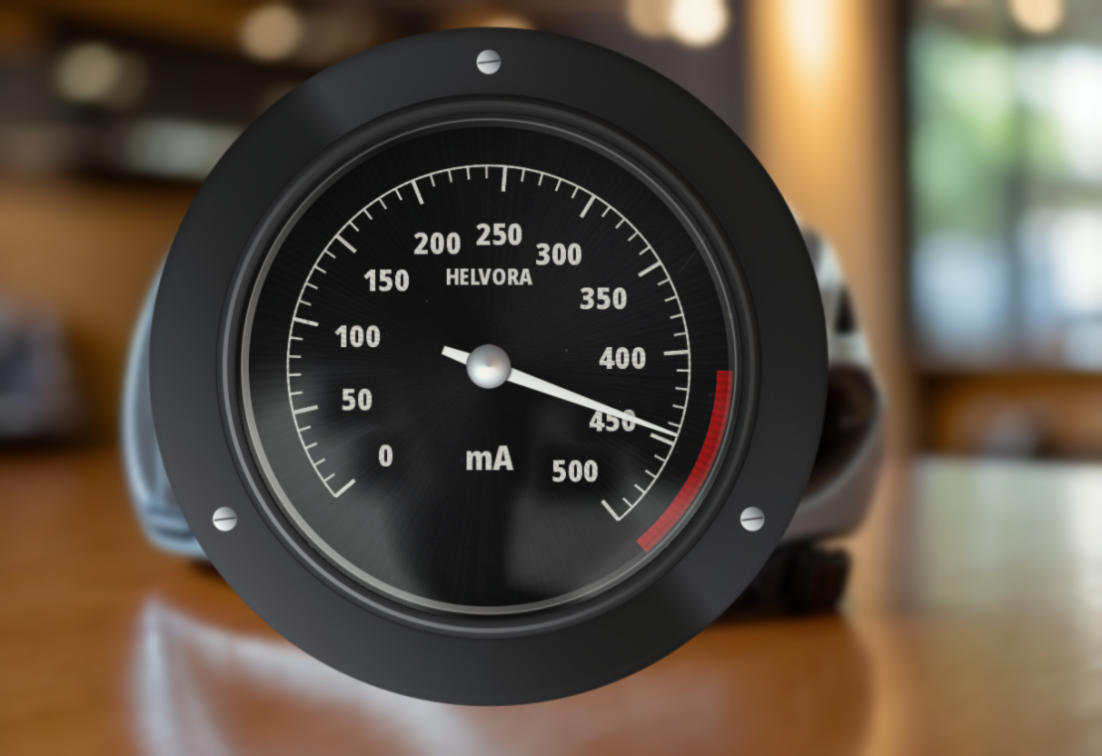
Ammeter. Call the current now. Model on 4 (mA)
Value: 445 (mA)
